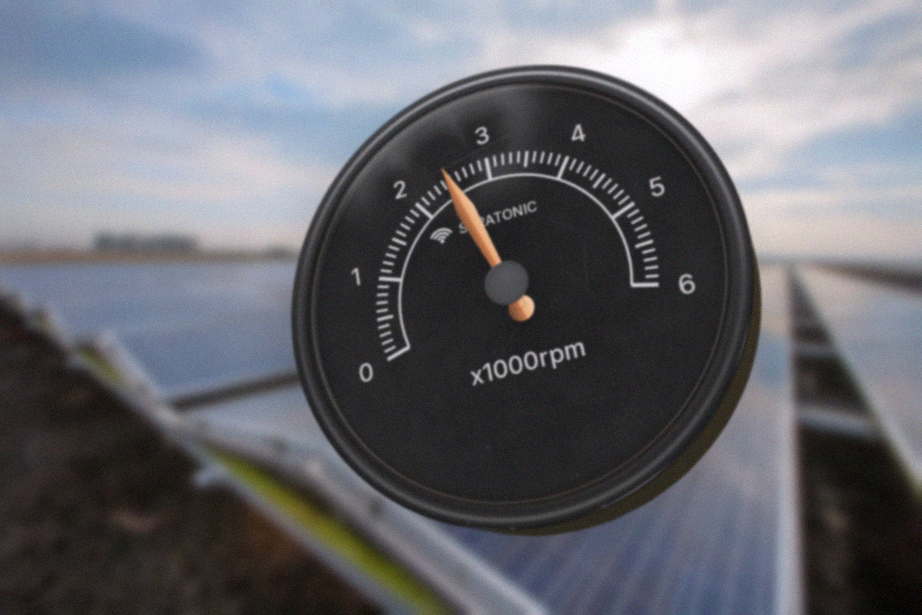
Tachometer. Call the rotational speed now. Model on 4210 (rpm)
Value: 2500 (rpm)
